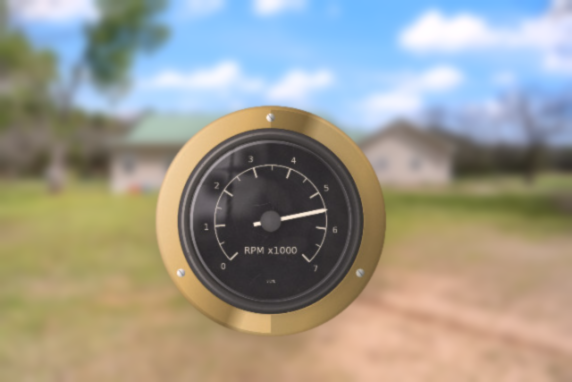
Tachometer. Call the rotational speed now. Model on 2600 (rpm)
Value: 5500 (rpm)
